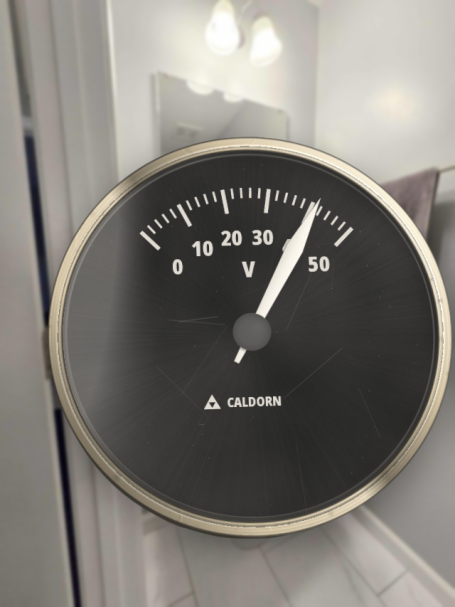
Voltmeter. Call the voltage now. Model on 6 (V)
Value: 41 (V)
